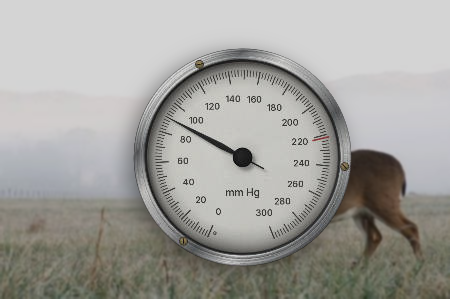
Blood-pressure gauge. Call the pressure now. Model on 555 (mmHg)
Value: 90 (mmHg)
